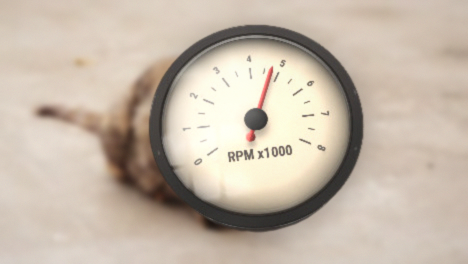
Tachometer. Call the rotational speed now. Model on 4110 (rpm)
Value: 4750 (rpm)
